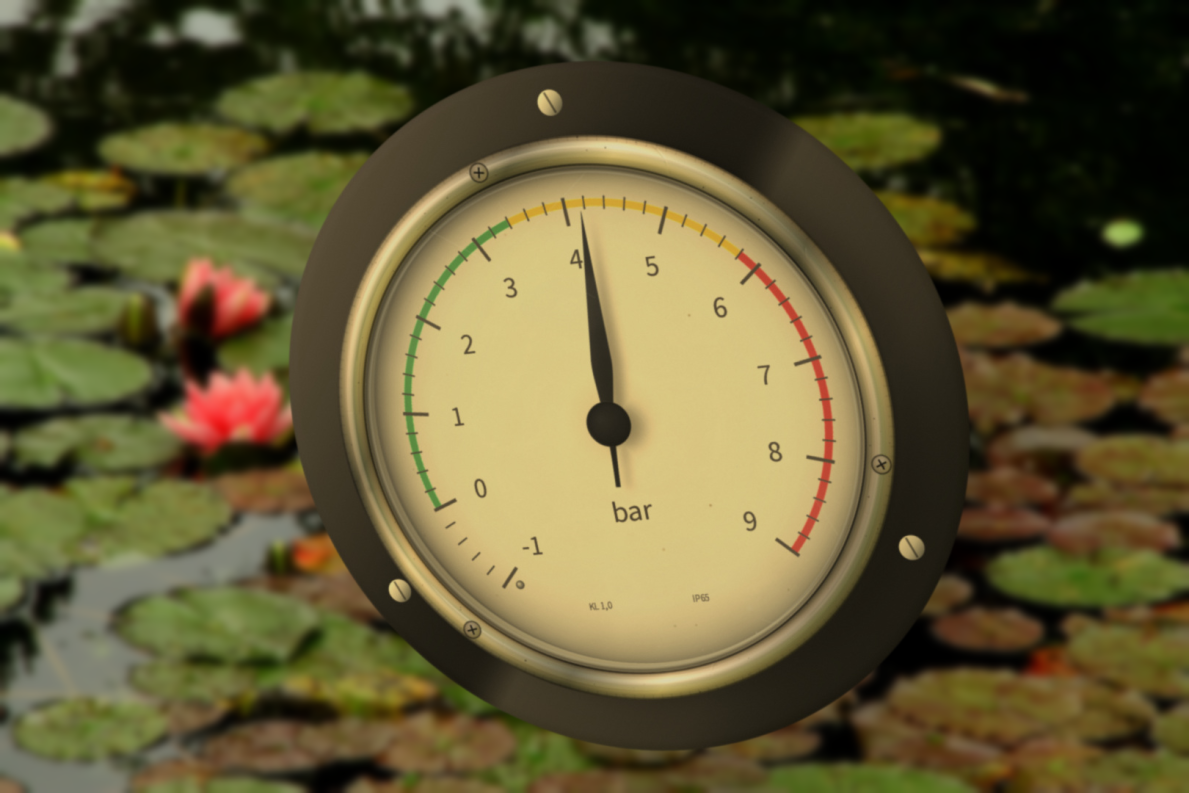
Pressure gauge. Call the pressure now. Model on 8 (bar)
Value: 4.2 (bar)
